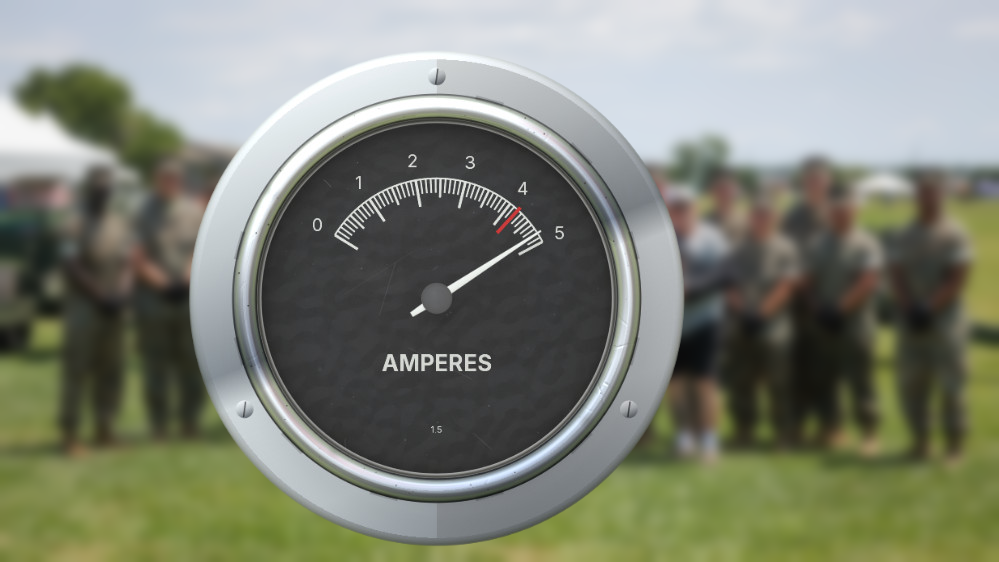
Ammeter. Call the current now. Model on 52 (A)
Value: 4.8 (A)
